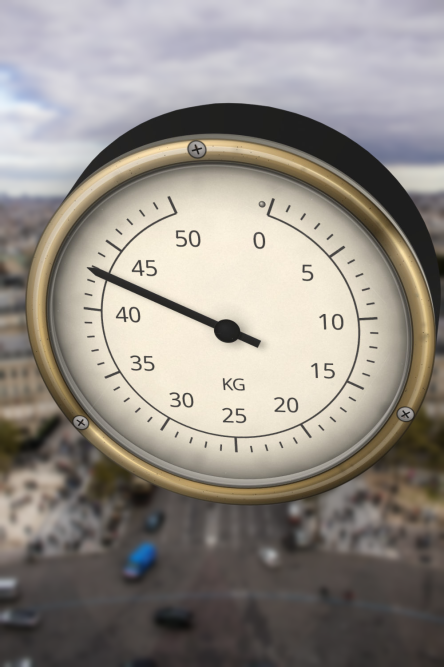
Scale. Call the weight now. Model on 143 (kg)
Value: 43 (kg)
